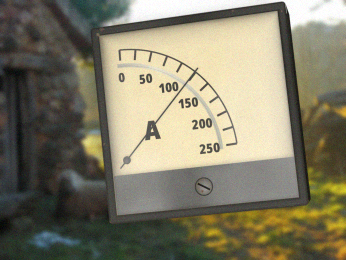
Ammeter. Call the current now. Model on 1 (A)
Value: 125 (A)
